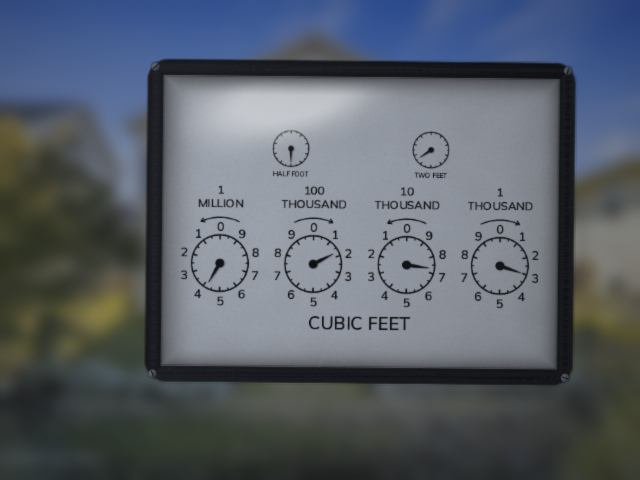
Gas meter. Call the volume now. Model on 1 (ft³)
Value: 417300 (ft³)
